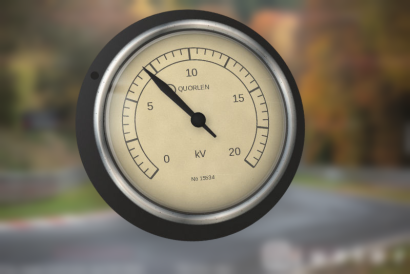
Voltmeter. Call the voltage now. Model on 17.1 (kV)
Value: 7 (kV)
